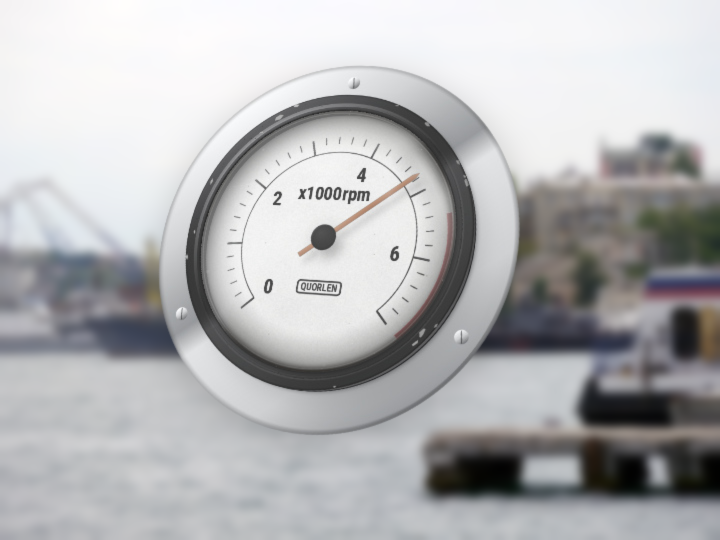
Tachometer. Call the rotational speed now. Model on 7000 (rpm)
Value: 4800 (rpm)
